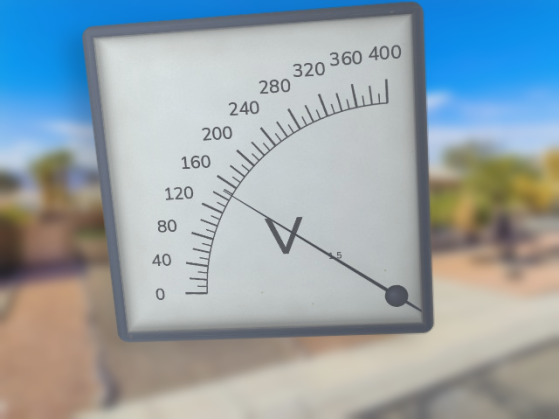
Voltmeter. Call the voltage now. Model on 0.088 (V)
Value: 150 (V)
